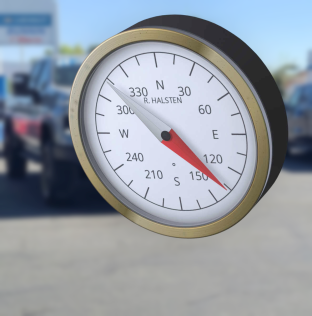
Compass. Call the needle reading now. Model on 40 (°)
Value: 135 (°)
